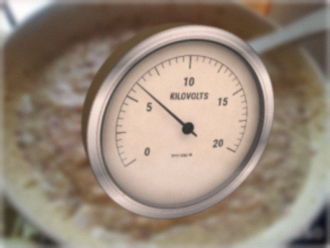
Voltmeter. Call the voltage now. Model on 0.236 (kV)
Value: 6 (kV)
